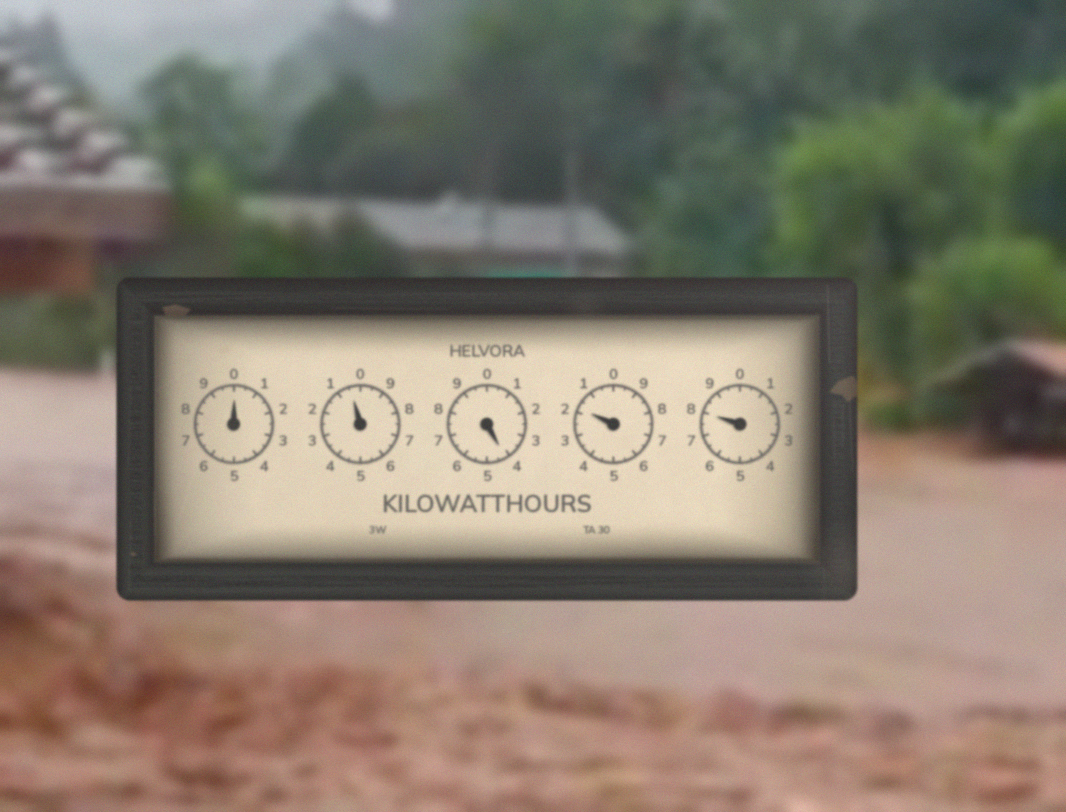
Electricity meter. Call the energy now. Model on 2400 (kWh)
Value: 418 (kWh)
